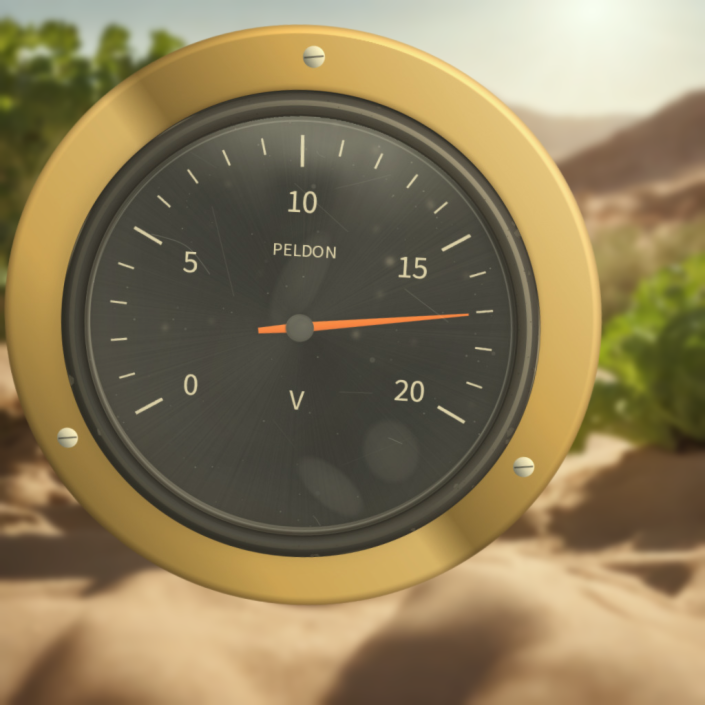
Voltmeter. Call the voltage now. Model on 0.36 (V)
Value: 17 (V)
